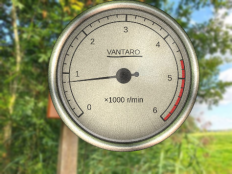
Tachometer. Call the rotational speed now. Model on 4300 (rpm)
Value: 800 (rpm)
